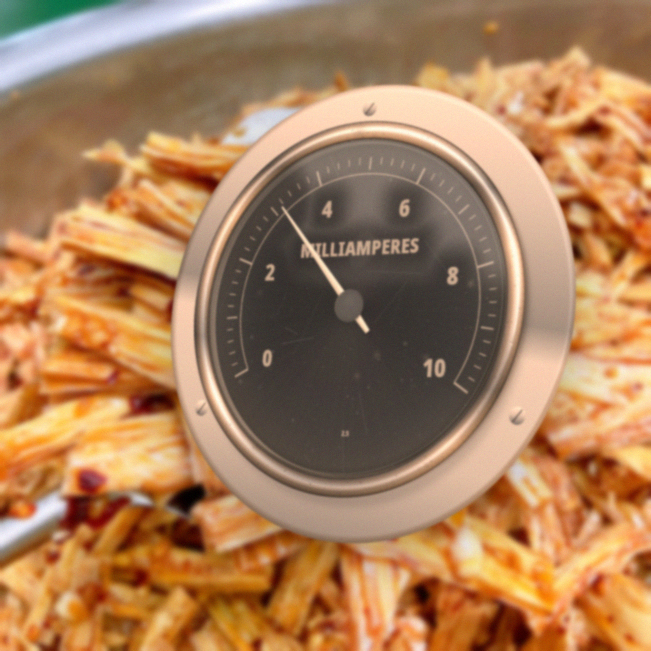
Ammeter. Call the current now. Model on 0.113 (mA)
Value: 3.2 (mA)
